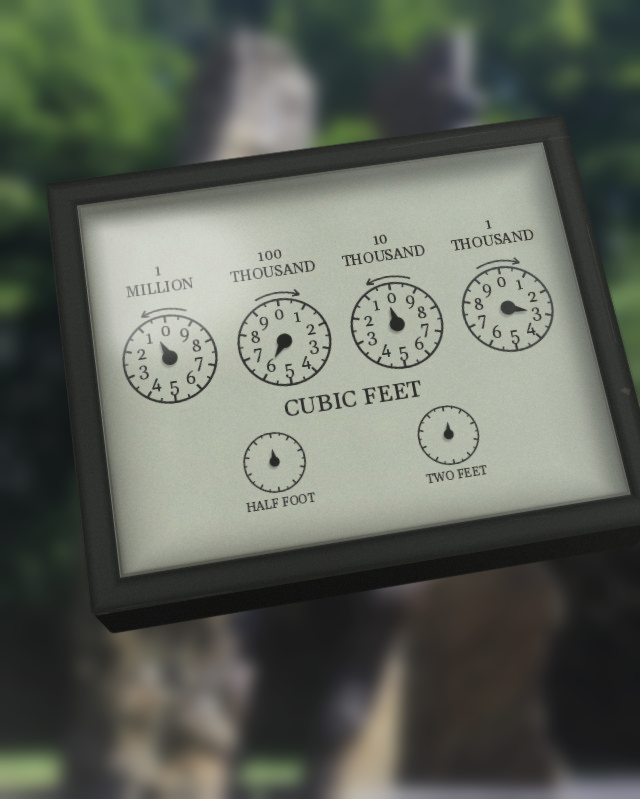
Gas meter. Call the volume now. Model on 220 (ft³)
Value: 60300 (ft³)
